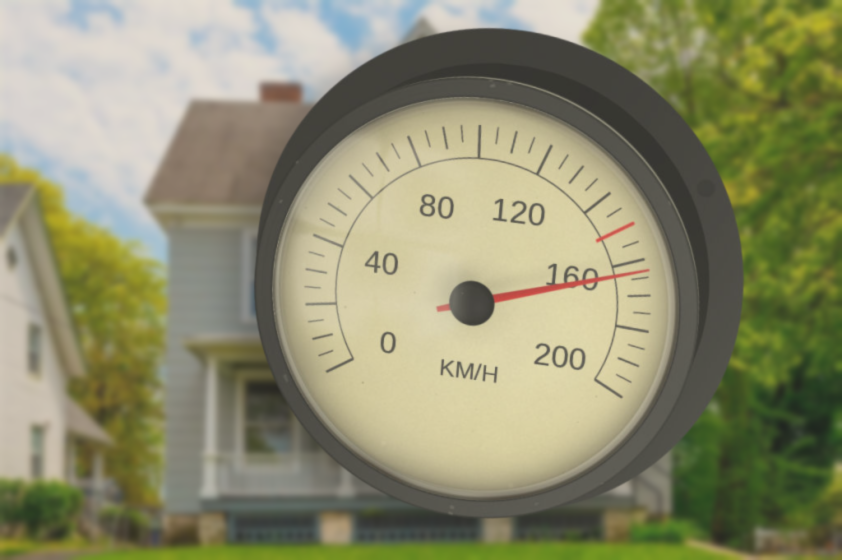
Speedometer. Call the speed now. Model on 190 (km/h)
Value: 162.5 (km/h)
